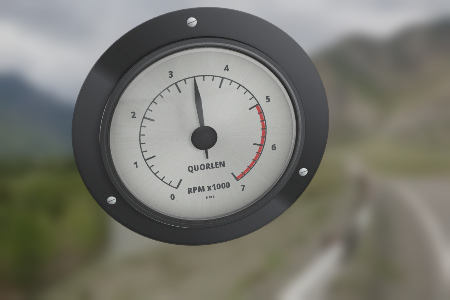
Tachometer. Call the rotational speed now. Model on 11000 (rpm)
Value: 3400 (rpm)
